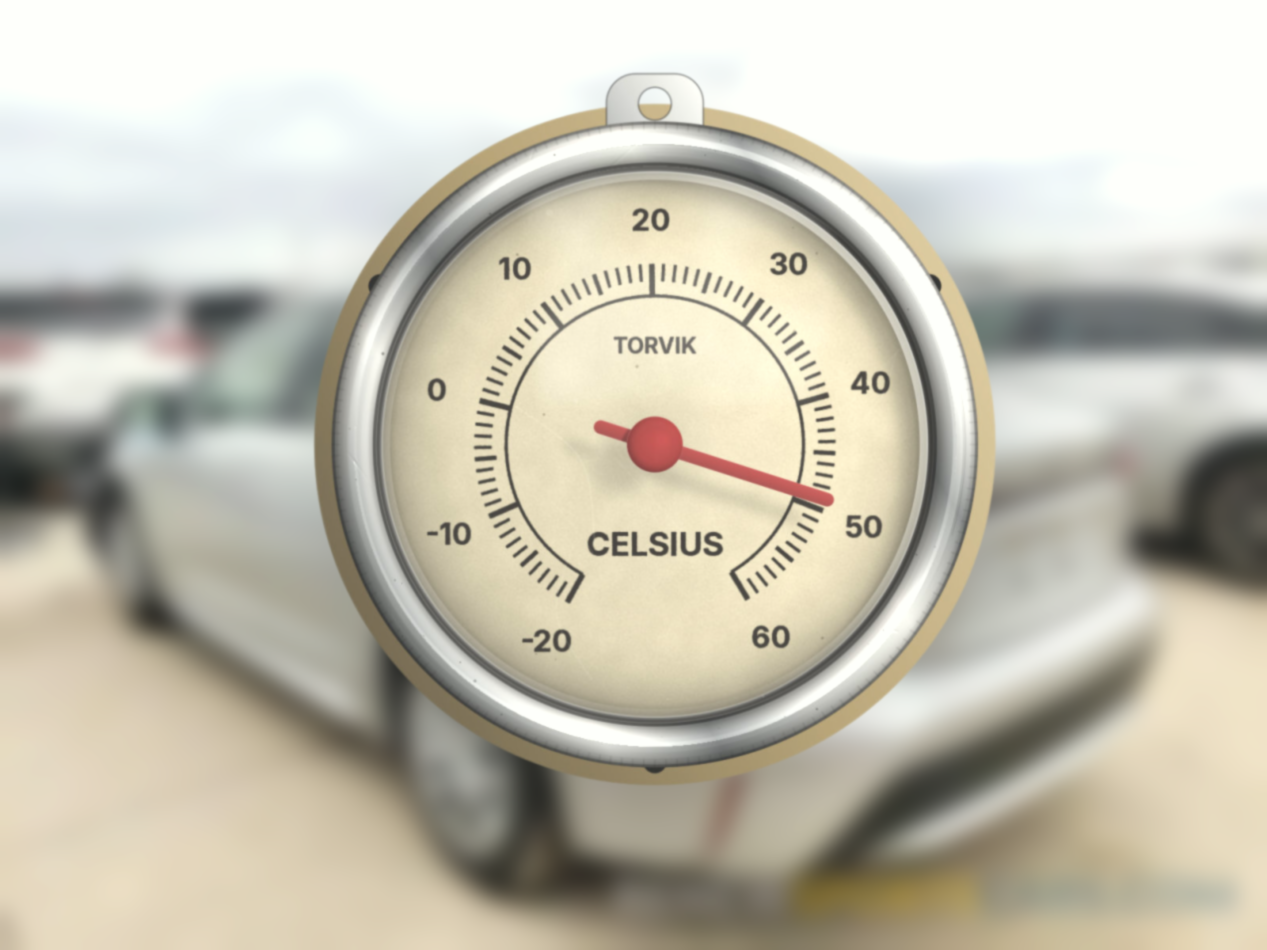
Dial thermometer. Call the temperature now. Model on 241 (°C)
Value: 49 (°C)
